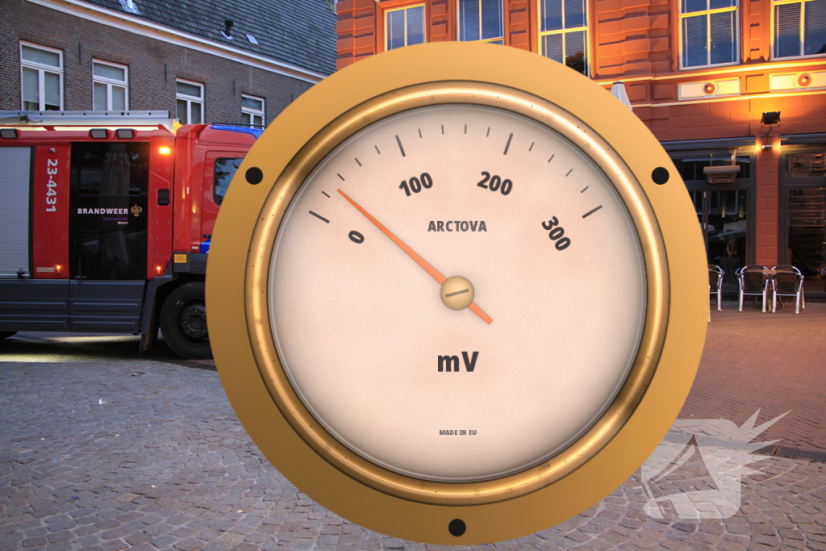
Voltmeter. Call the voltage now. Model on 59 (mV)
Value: 30 (mV)
